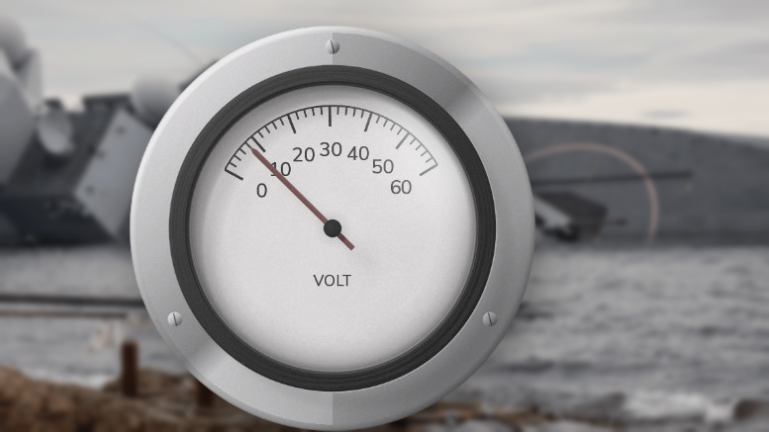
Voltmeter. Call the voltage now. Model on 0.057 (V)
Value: 8 (V)
